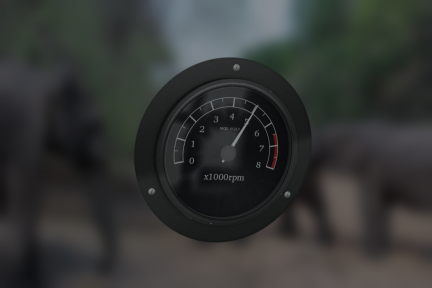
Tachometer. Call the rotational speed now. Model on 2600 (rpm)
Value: 5000 (rpm)
